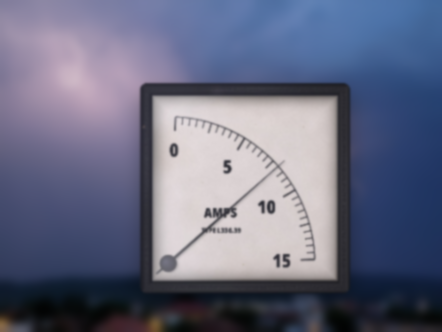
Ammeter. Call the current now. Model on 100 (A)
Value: 8 (A)
